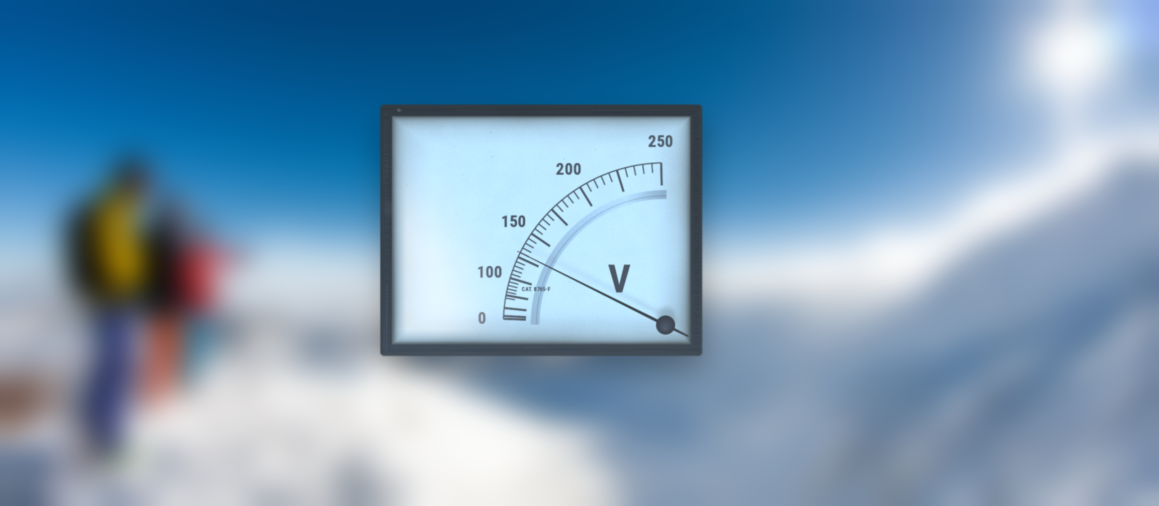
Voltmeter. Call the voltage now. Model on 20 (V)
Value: 130 (V)
